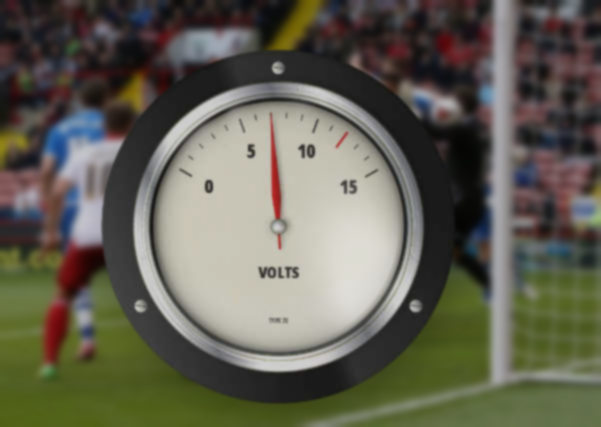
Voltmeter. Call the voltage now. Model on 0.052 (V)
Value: 7 (V)
